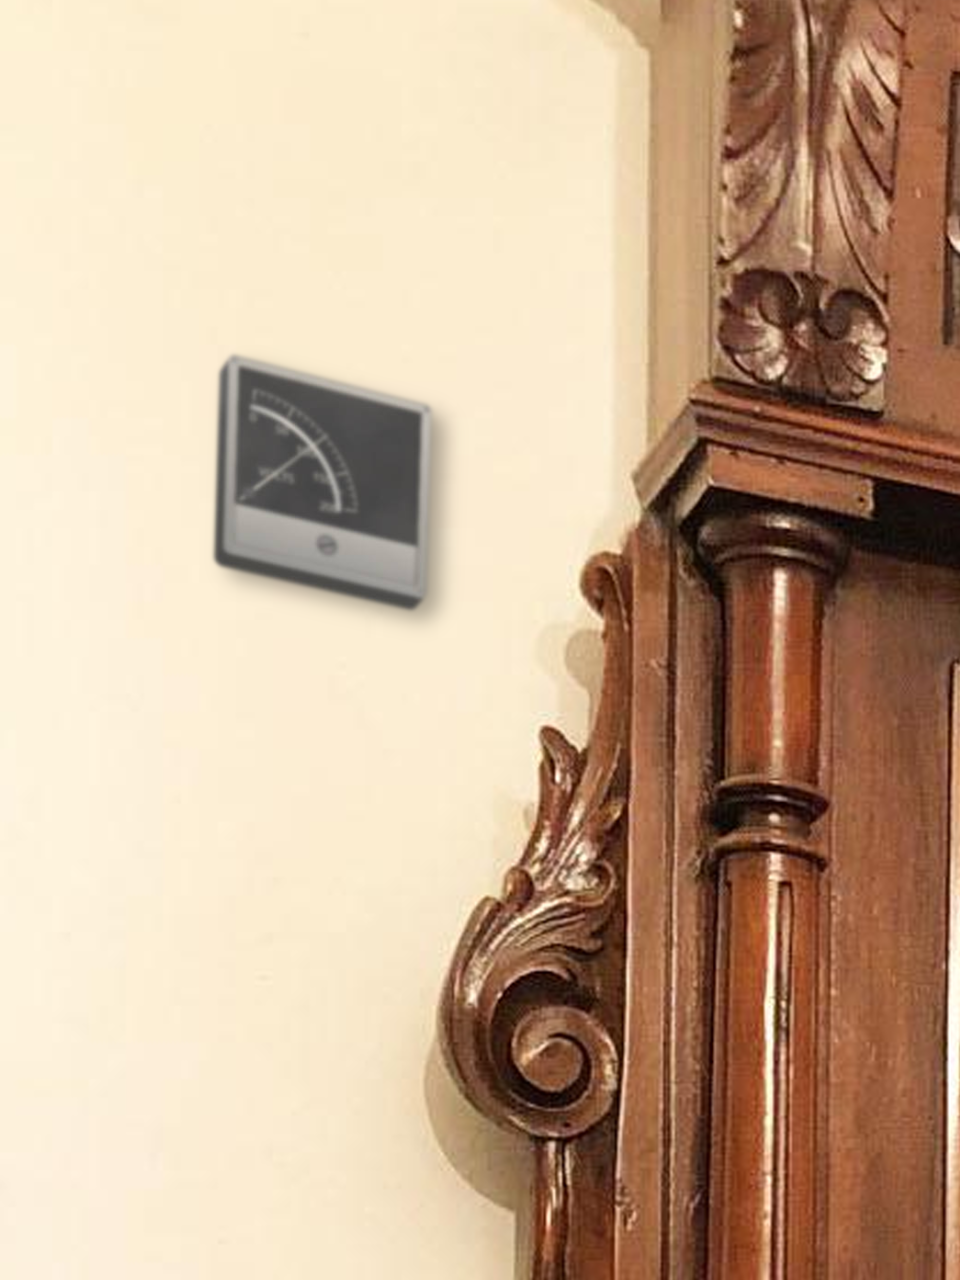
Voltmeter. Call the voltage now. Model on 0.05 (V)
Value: 100 (V)
